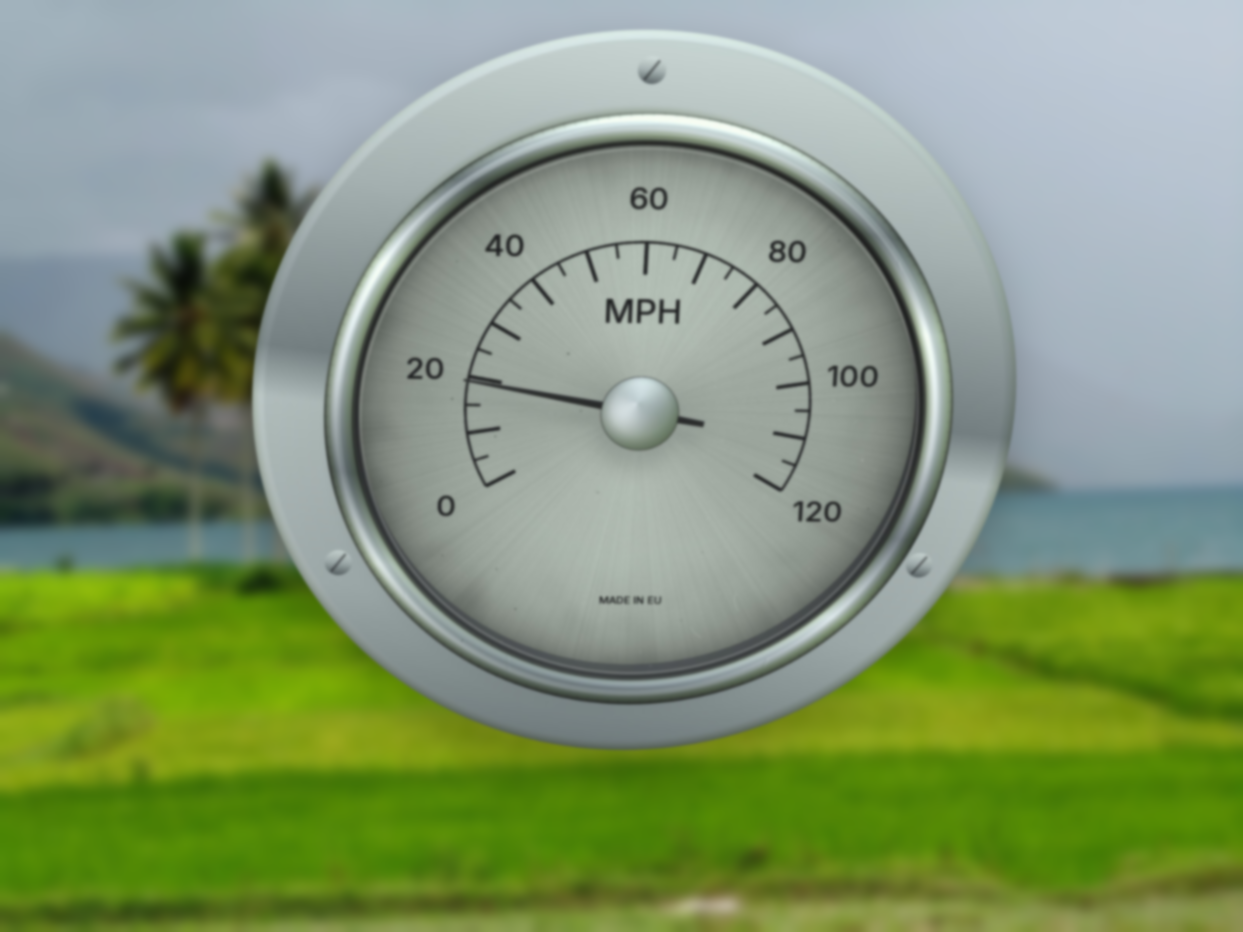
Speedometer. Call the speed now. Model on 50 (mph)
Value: 20 (mph)
